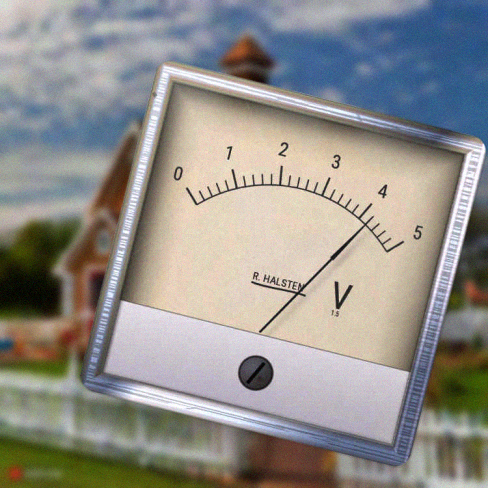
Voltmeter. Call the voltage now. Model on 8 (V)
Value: 4.2 (V)
